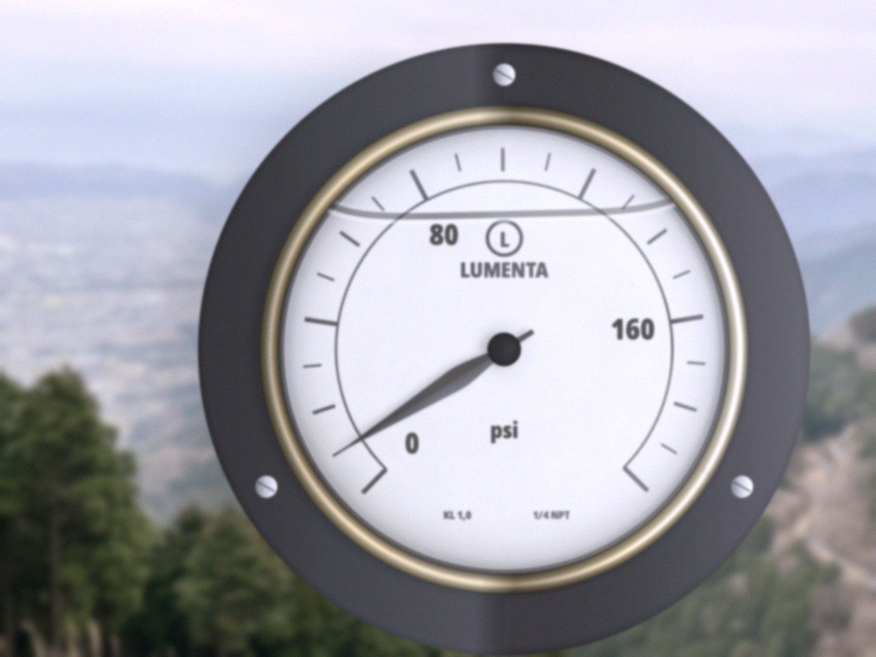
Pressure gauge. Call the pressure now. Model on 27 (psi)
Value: 10 (psi)
